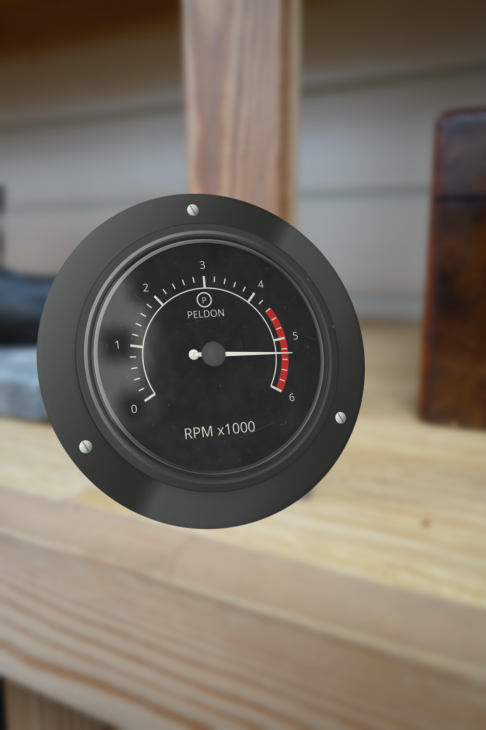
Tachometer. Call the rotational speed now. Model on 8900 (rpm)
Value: 5300 (rpm)
